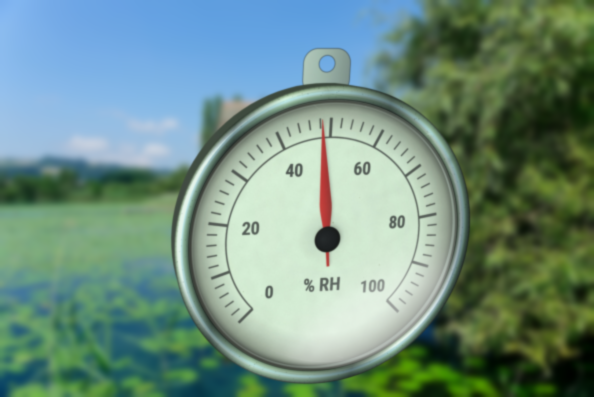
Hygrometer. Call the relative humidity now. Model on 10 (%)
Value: 48 (%)
